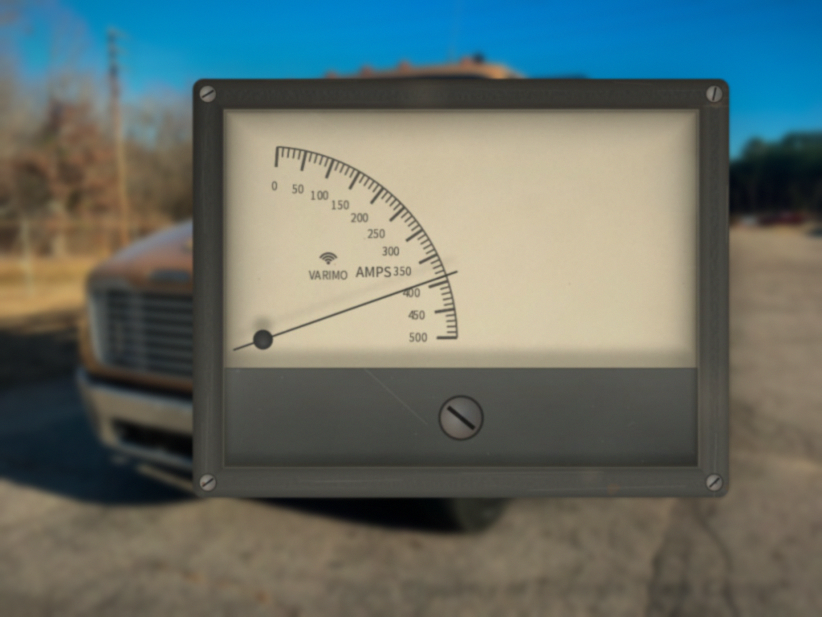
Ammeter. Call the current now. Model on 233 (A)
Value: 390 (A)
